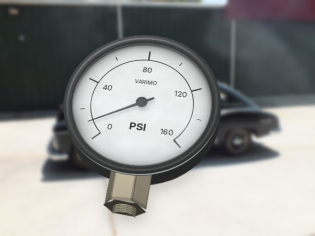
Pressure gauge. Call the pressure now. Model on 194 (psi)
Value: 10 (psi)
